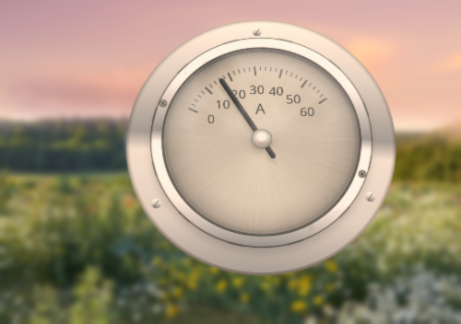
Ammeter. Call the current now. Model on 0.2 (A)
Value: 16 (A)
